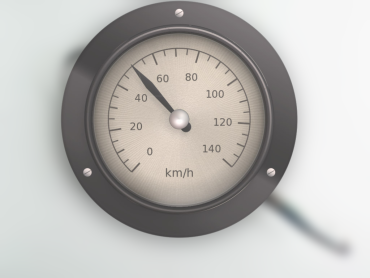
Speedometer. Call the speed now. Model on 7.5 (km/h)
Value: 50 (km/h)
